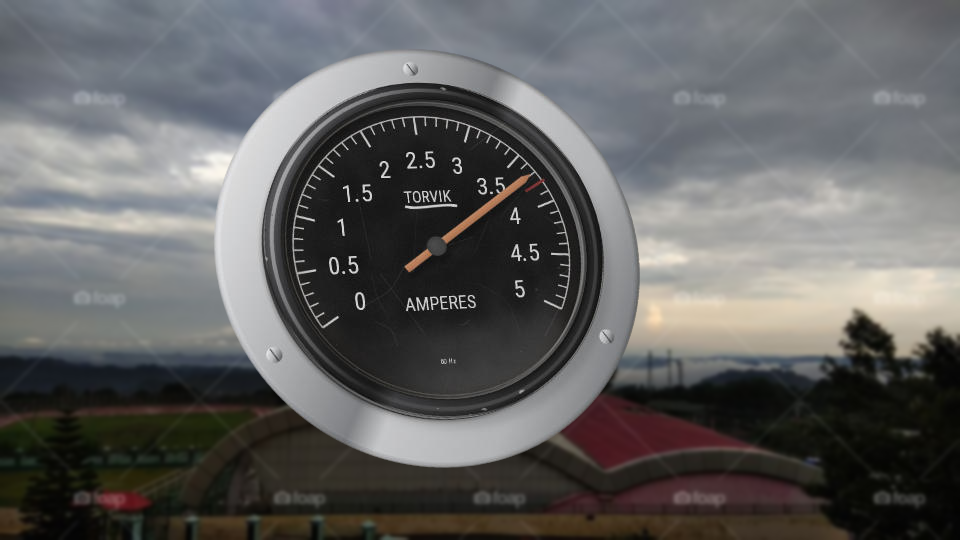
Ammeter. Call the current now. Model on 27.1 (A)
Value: 3.7 (A)
